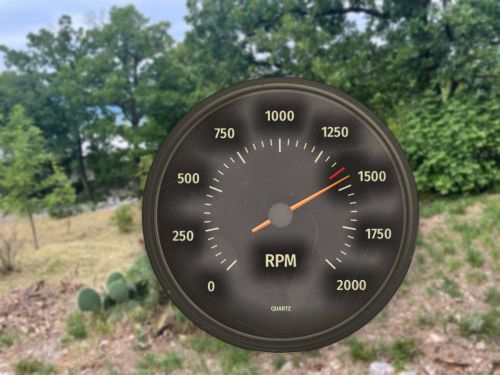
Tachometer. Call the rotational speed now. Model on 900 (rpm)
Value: 1450 (rpm)
